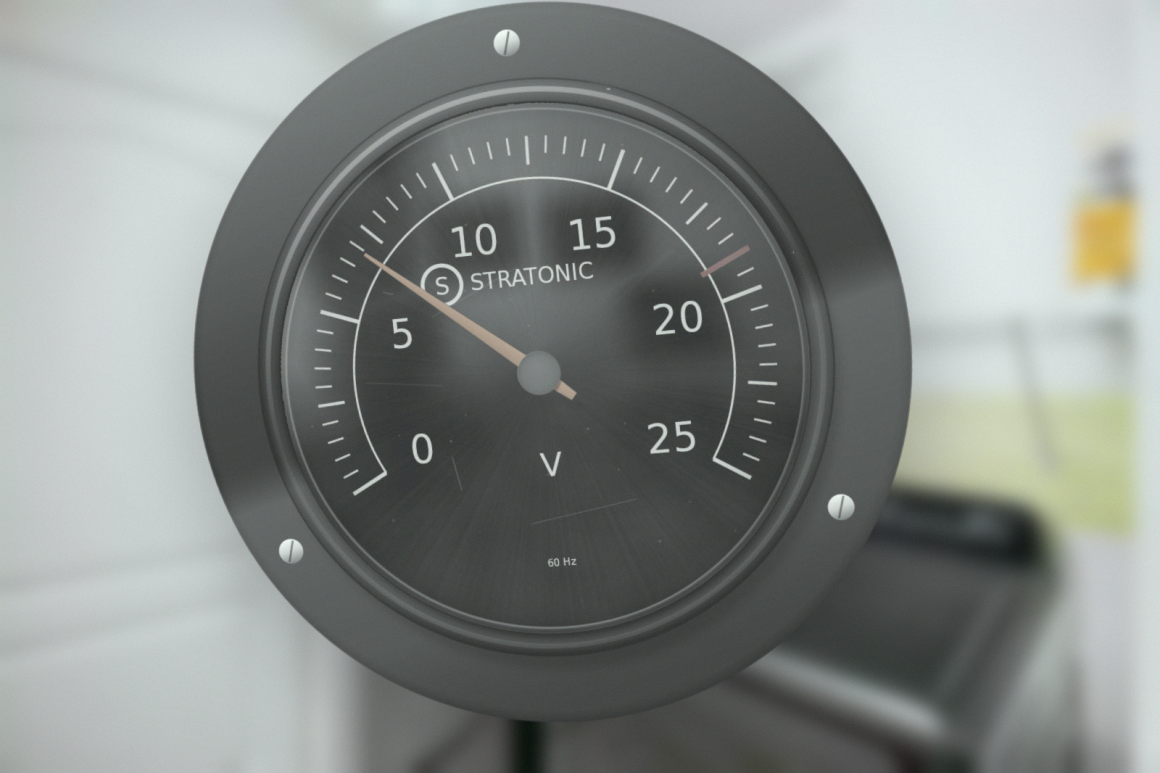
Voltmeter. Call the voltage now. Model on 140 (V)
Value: 7 (V)
